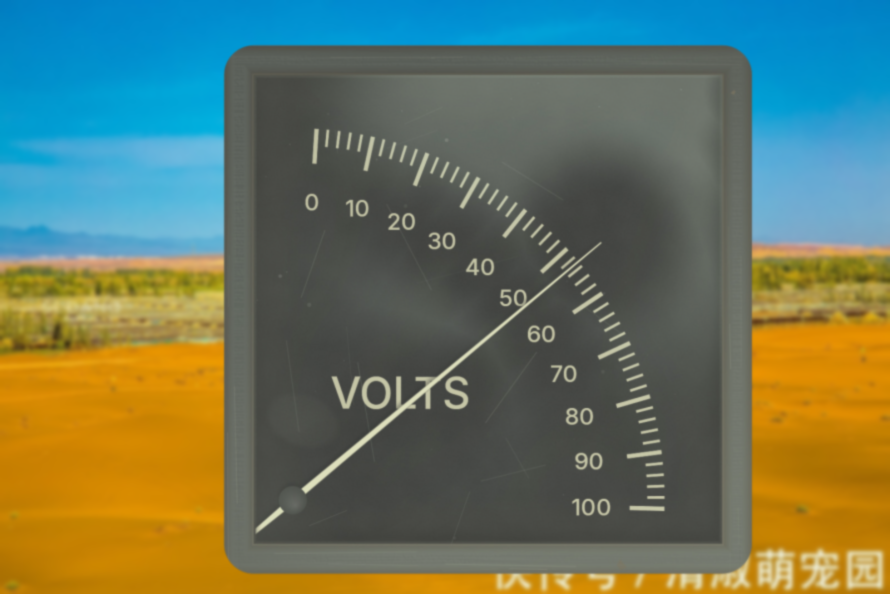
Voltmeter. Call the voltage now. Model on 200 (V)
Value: 53 (V)
